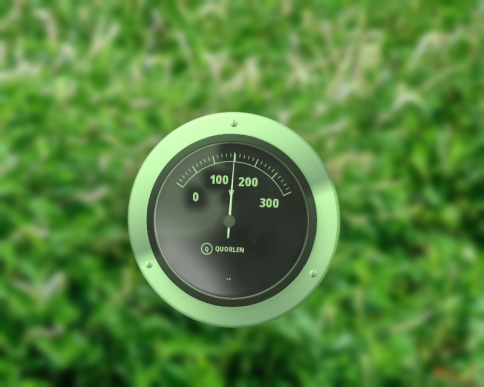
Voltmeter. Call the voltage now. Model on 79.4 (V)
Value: 150 (V)
